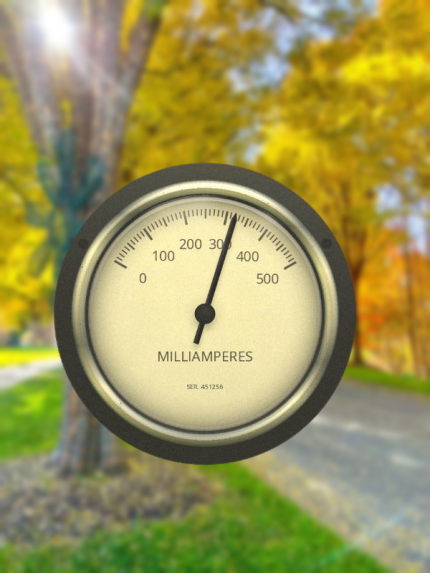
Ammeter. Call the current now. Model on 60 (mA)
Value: 320 (mA)
